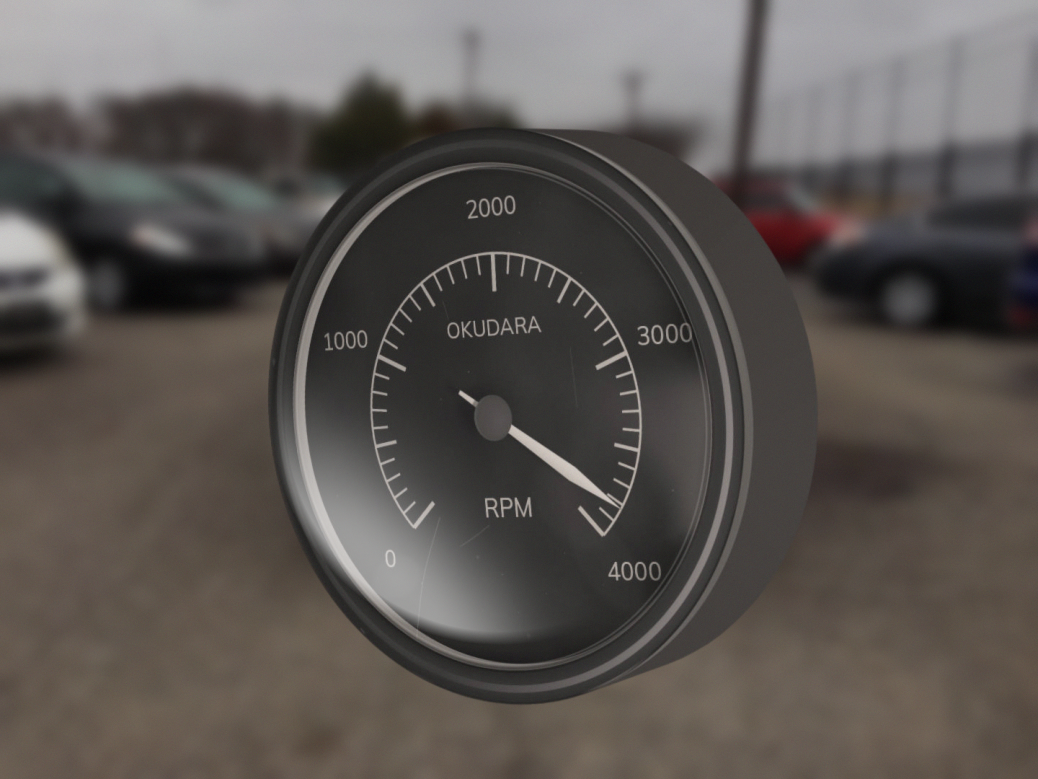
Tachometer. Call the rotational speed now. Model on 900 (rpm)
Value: 3800 (rpm)
